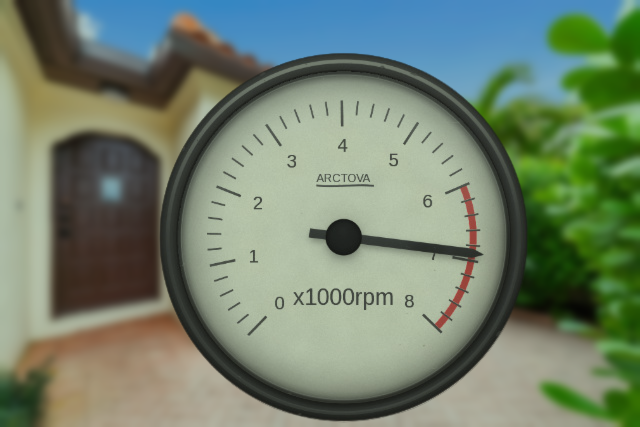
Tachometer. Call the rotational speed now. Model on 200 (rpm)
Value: 6900 (rpm)
